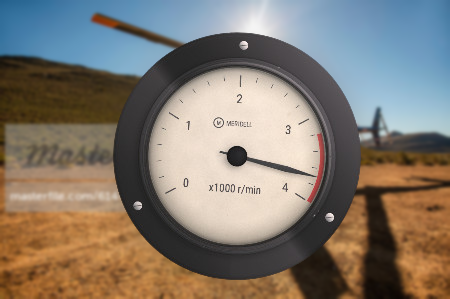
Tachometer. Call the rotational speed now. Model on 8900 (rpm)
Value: 3700 (rpm)
